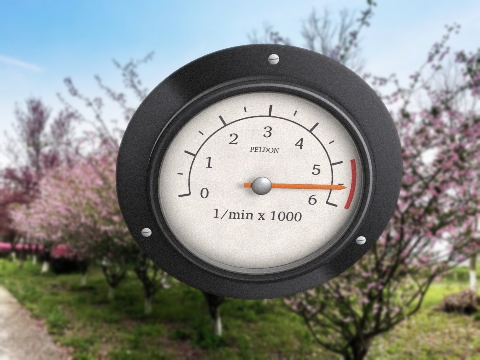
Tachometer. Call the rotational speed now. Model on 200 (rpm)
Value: 5500 (rpm)
